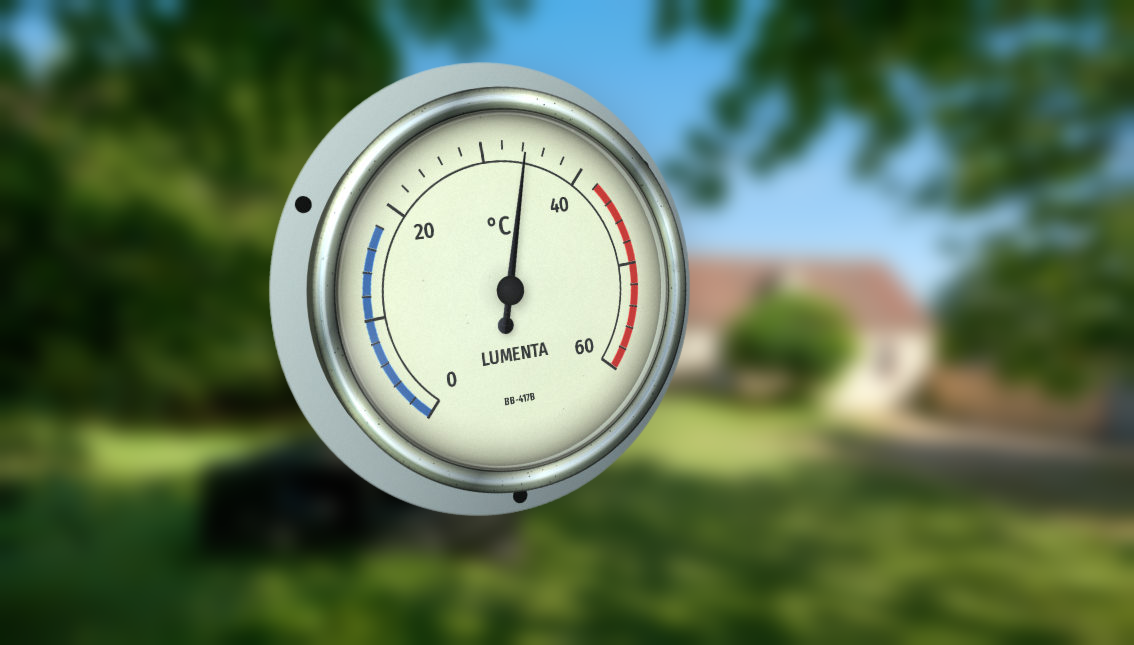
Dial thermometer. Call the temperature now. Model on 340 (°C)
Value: 34 (°C)
